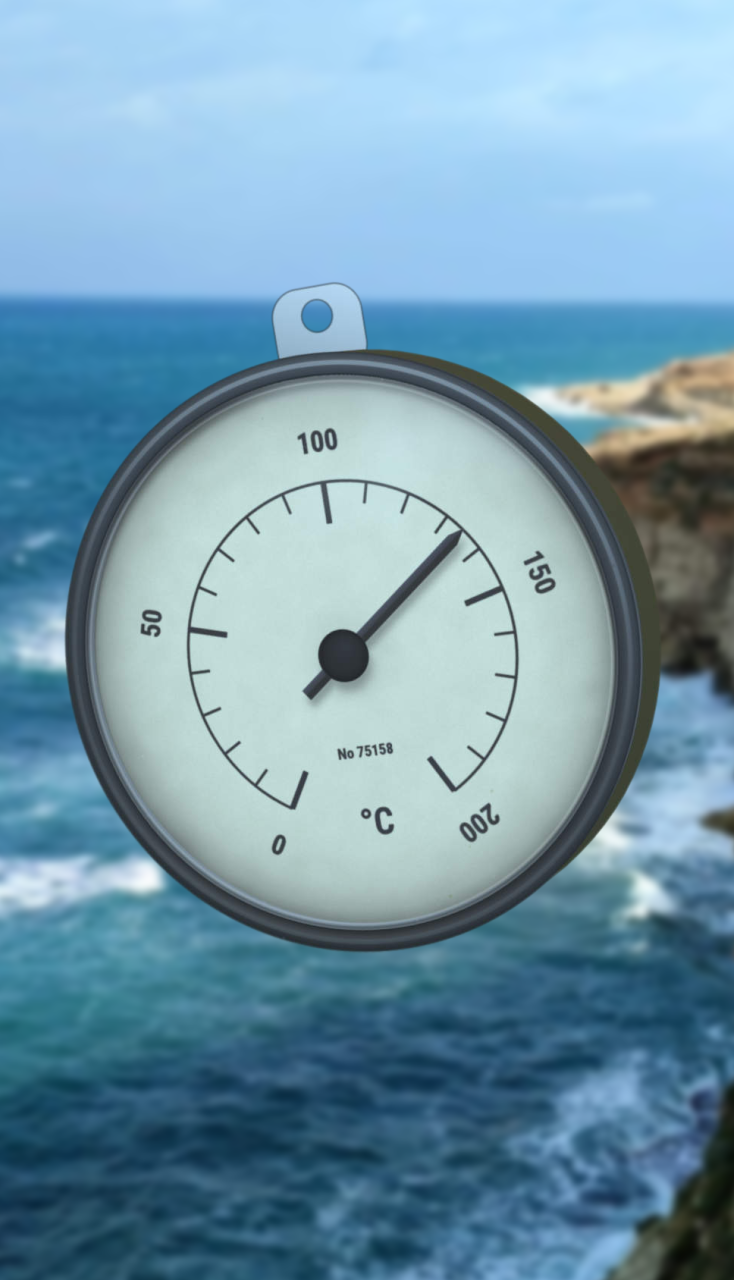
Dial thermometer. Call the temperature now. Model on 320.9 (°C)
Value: 135 (°C)
